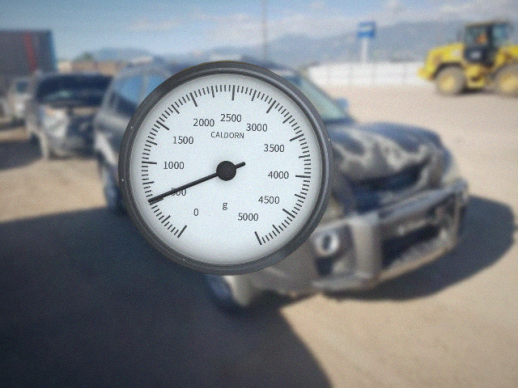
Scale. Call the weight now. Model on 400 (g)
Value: 550 (g)
